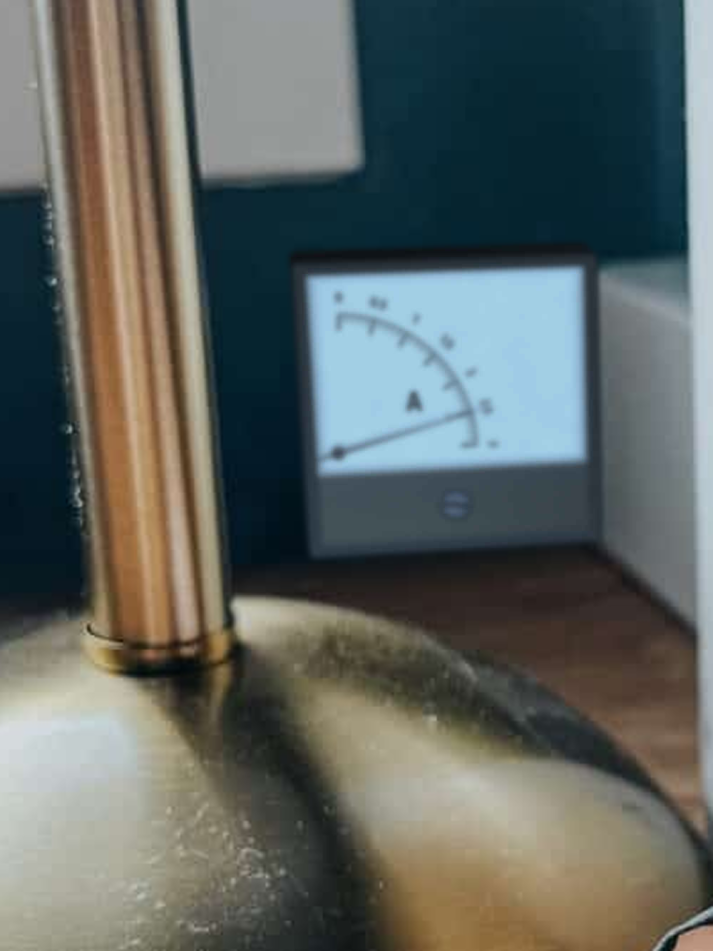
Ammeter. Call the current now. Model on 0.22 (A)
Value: 2.5 (A)
